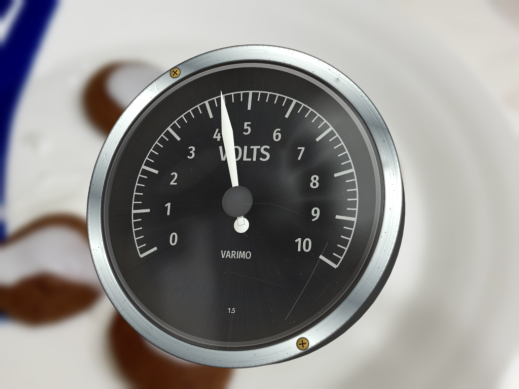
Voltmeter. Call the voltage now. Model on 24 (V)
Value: 4.4 (V)
